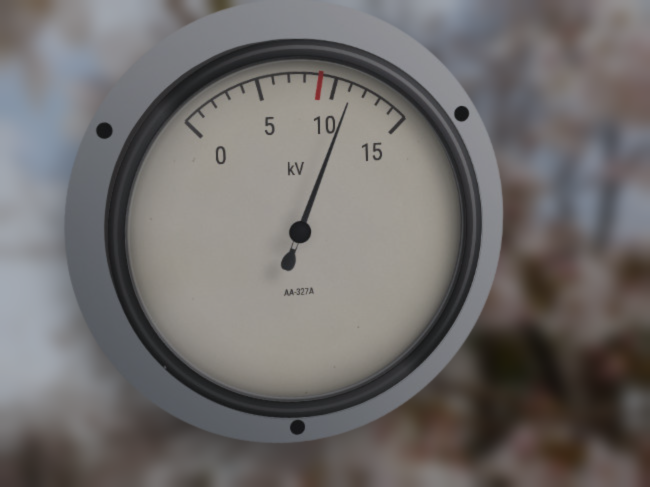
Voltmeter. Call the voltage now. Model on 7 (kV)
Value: 11 (kV)
